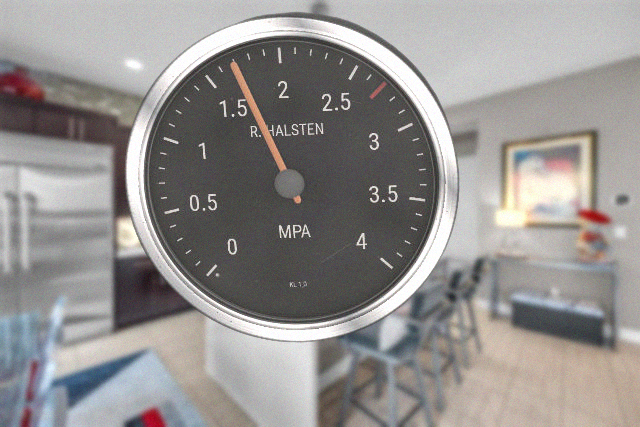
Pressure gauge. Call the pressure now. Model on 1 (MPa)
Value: 1.7 (MPa)
